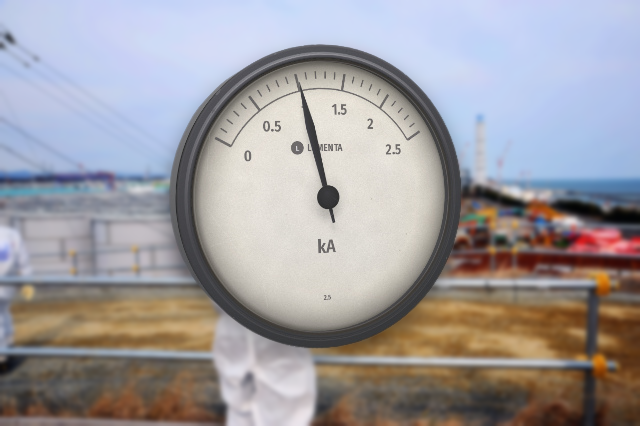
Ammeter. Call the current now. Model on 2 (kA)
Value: 1 (kA)
